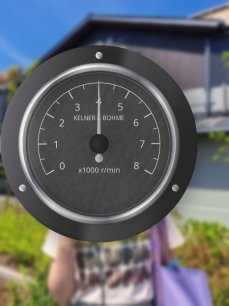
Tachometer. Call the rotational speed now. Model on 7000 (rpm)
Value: 4000 (rpm)
